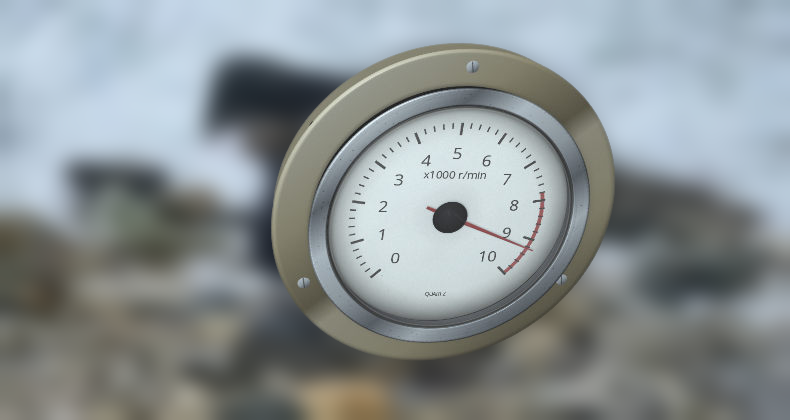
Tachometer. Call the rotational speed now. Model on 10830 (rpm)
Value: 9200 (rpm)
